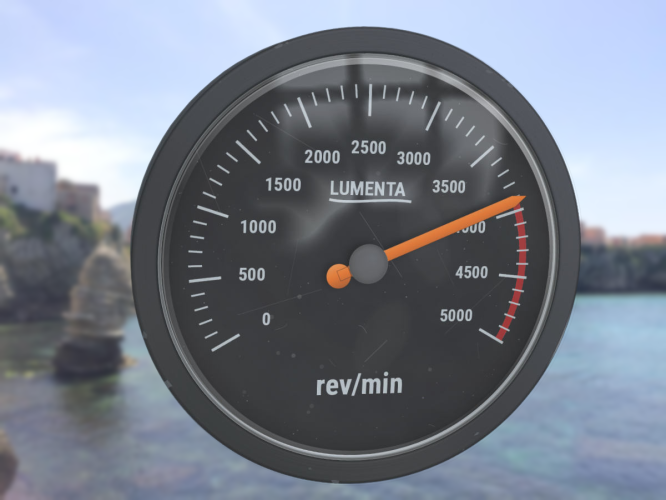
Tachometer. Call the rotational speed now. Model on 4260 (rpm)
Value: 3900 (rpm)
